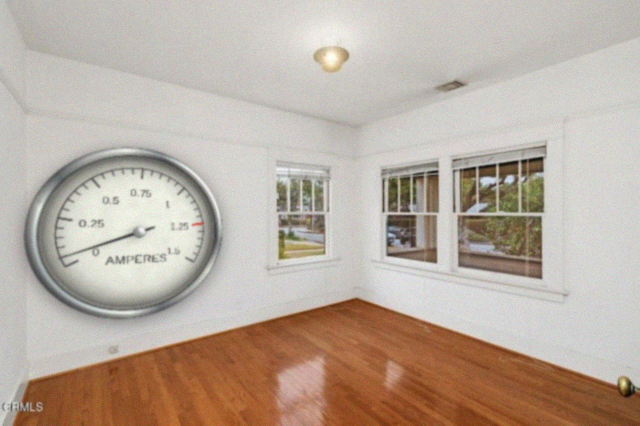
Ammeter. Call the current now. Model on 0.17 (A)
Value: 0.05 (A)
